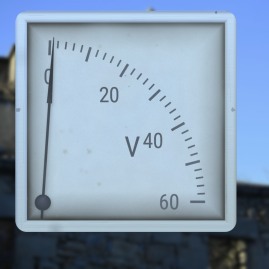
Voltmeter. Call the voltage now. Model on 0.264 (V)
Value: 1 (V)
